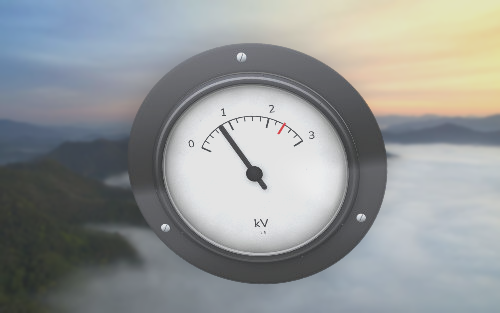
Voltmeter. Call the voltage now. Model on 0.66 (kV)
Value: 0.8 (kV)
